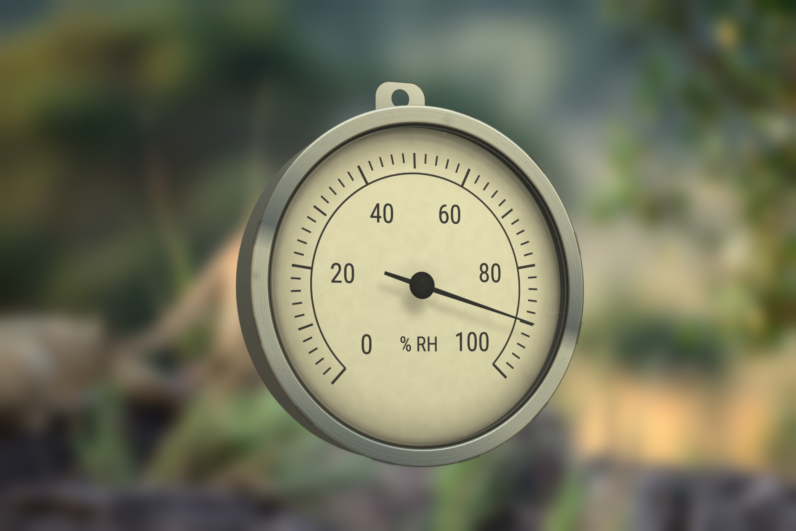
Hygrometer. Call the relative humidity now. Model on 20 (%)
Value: 90 (%)
